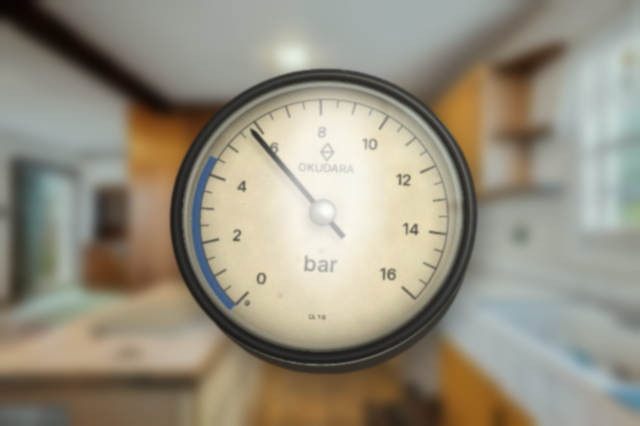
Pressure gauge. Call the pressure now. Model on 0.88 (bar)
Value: 5.75 (bar)
